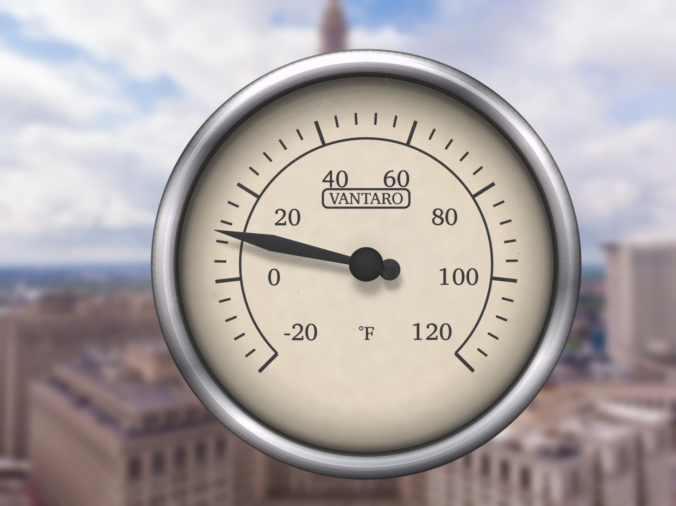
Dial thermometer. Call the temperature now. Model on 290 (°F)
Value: 10 (°F)
